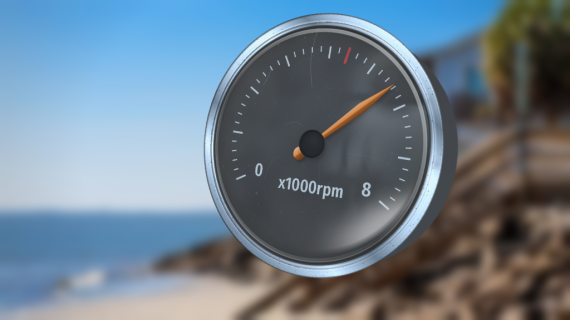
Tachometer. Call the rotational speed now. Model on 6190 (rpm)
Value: 5600 (rpm)
